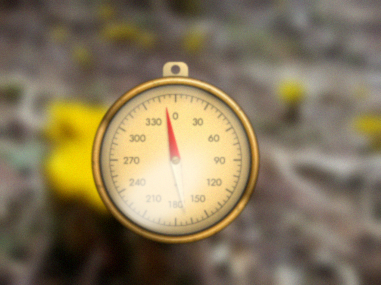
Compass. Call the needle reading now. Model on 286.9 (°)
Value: 350 (°)
